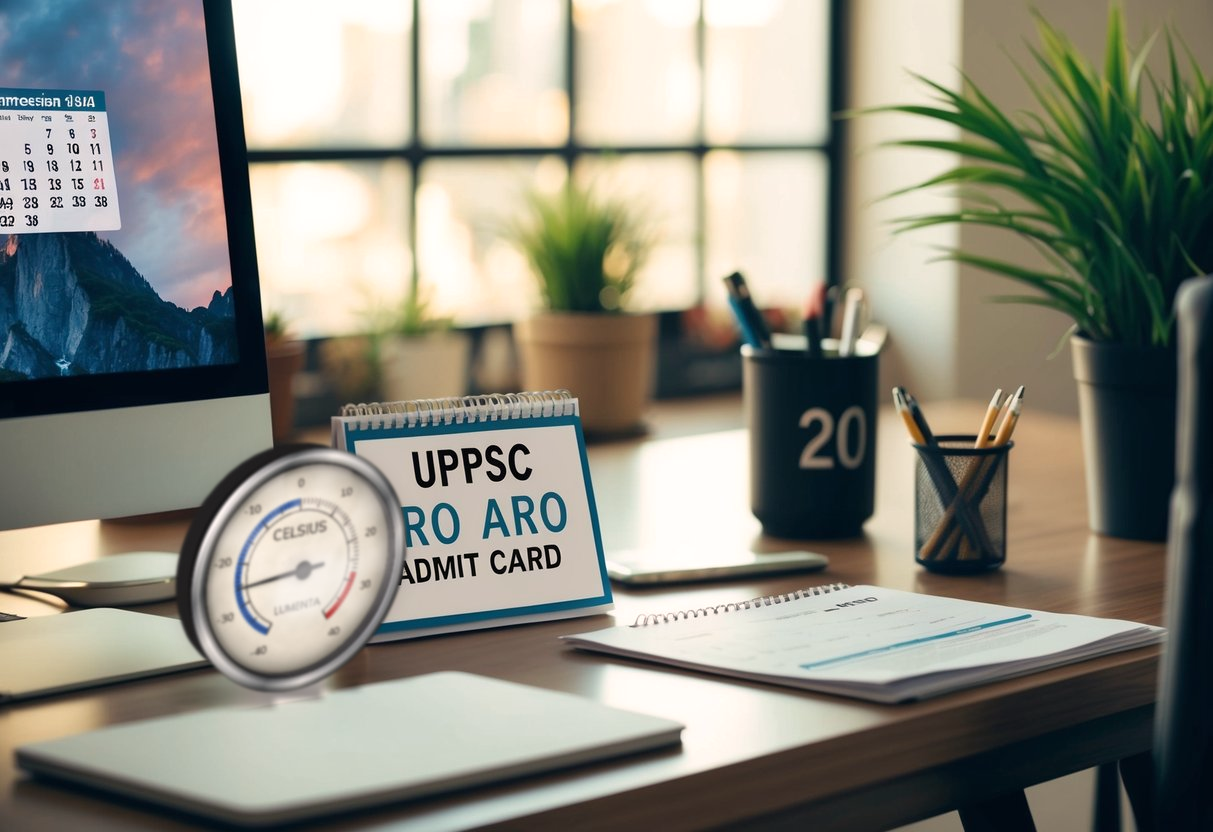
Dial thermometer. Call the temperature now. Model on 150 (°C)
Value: -25 (°C)
